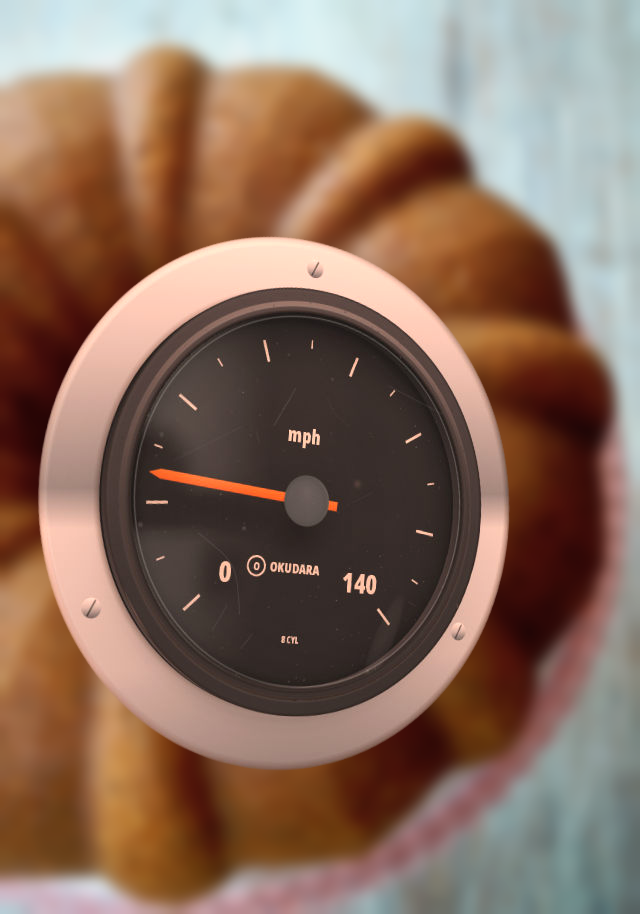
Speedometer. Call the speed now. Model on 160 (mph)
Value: 25 (mph)
